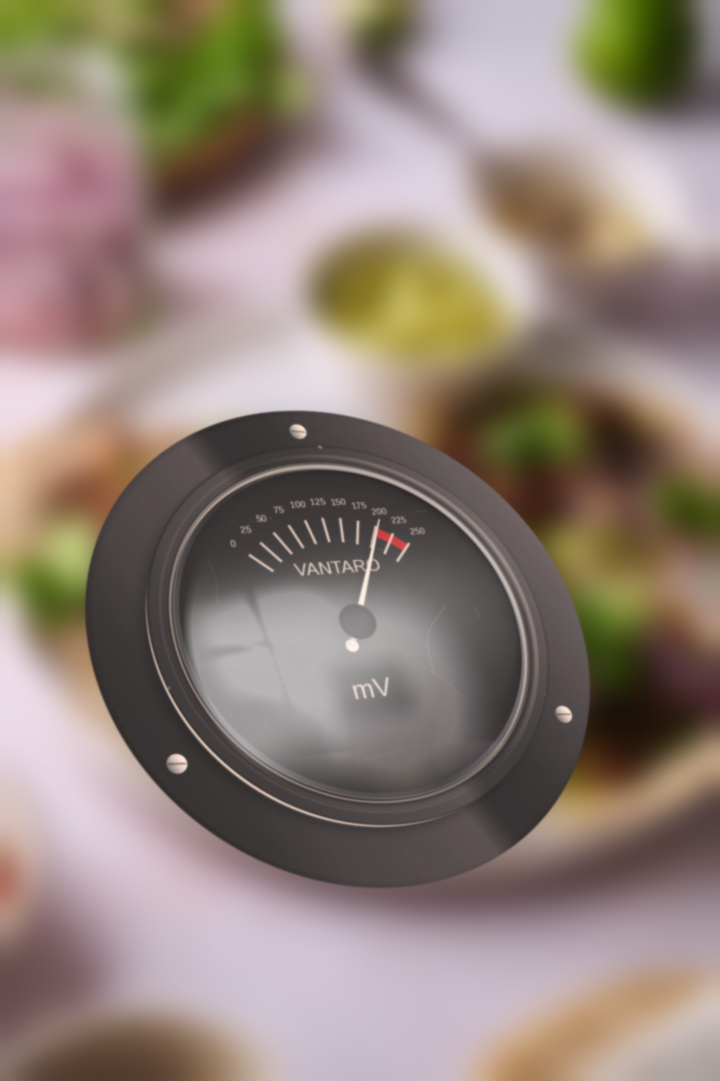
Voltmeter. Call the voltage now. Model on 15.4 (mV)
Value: 200 (mV)
